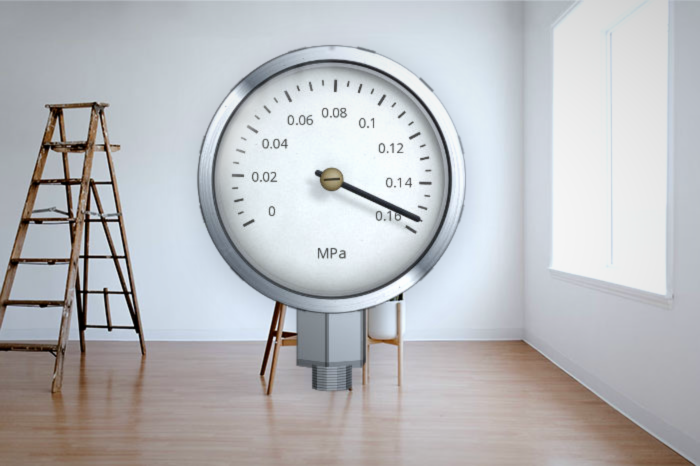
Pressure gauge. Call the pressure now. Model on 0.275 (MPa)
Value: 0.155 (MPa)
